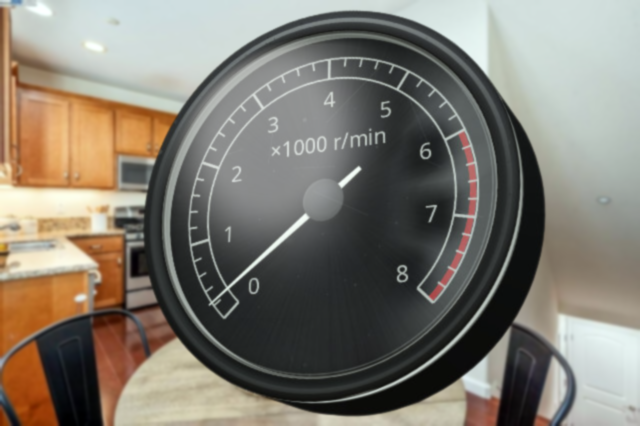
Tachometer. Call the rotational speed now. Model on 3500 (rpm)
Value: 200 (rpm)
